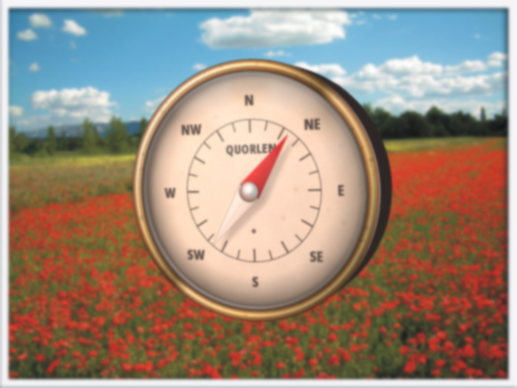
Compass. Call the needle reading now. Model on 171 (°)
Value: 37.5 (°)
